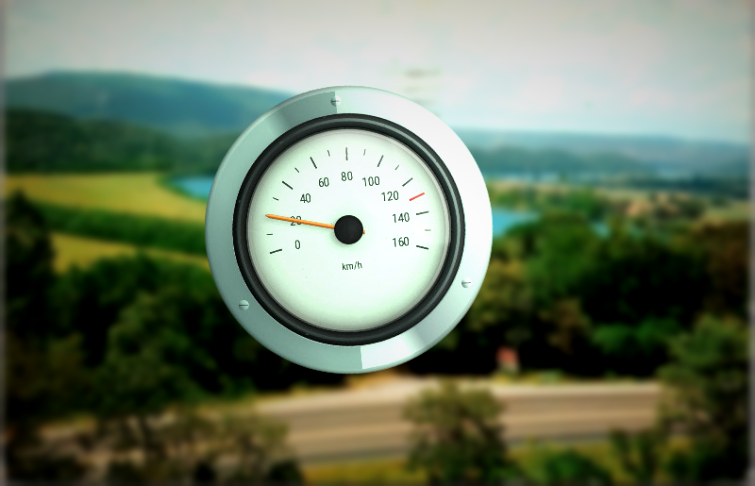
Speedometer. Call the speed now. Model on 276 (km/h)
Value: 20 (km/h)
